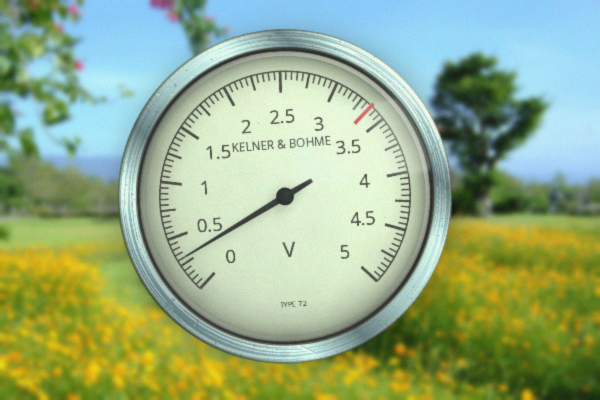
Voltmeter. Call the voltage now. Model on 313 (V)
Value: 0.3 (V)
